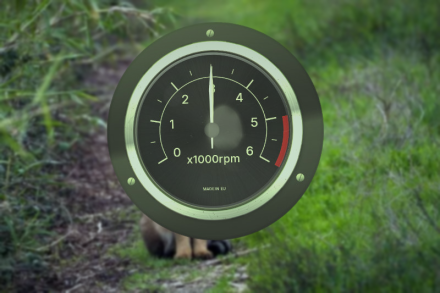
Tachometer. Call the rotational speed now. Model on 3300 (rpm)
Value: 3000 (rpm)
